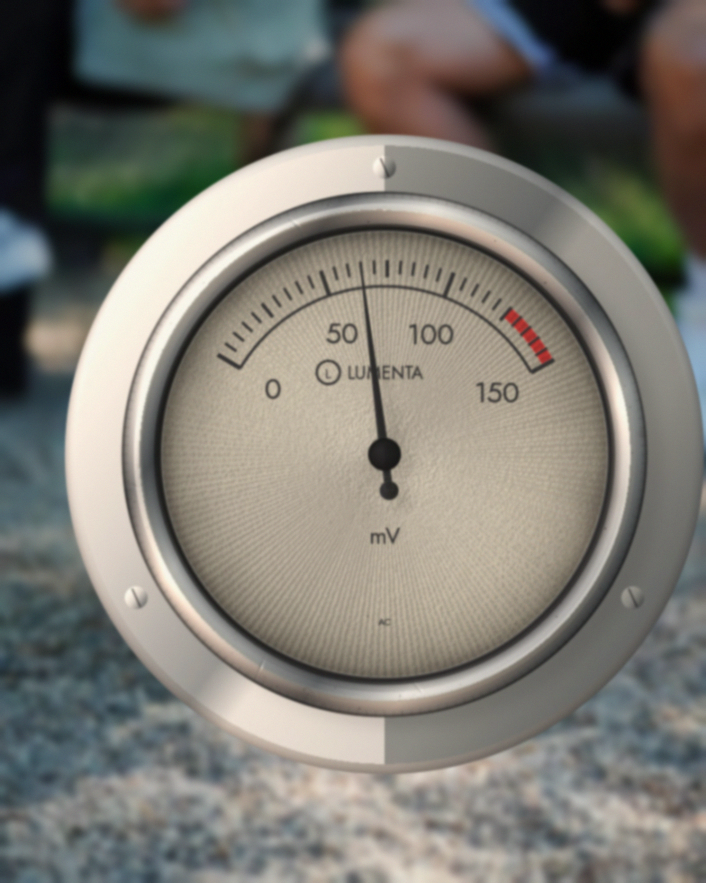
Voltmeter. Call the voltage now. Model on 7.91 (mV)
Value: 65 (mV)
